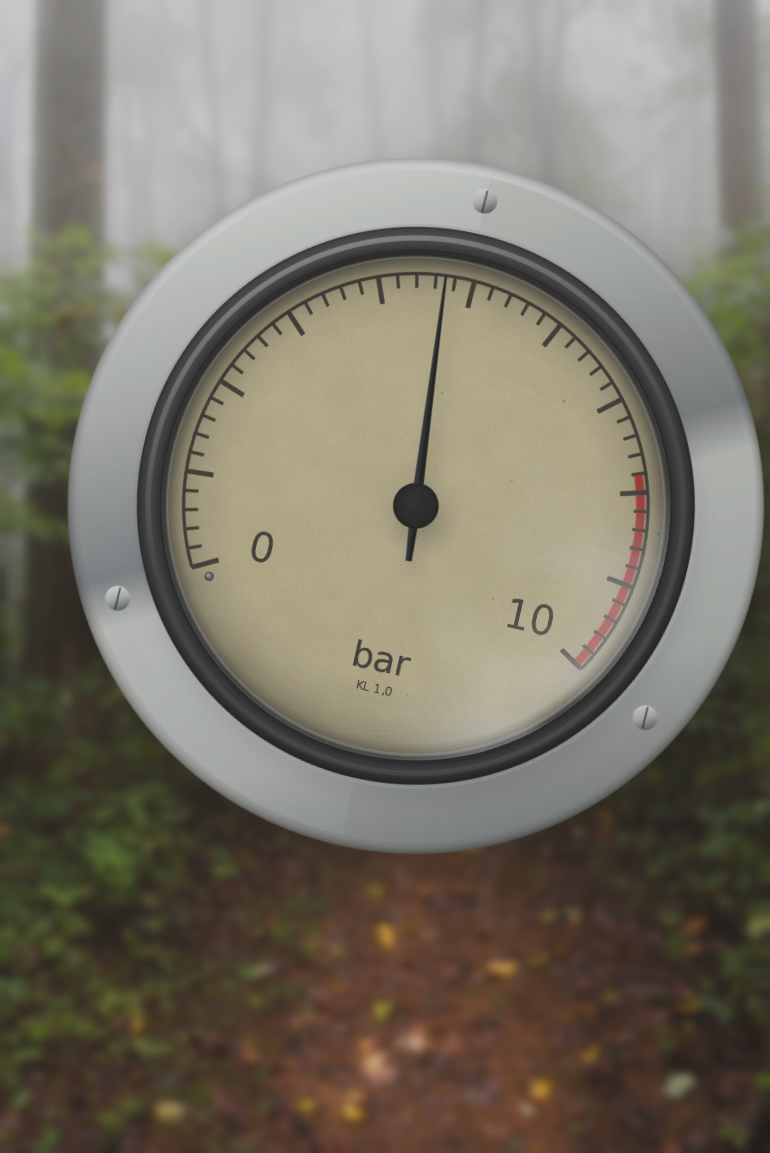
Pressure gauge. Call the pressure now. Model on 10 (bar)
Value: 4.7 (bar)
